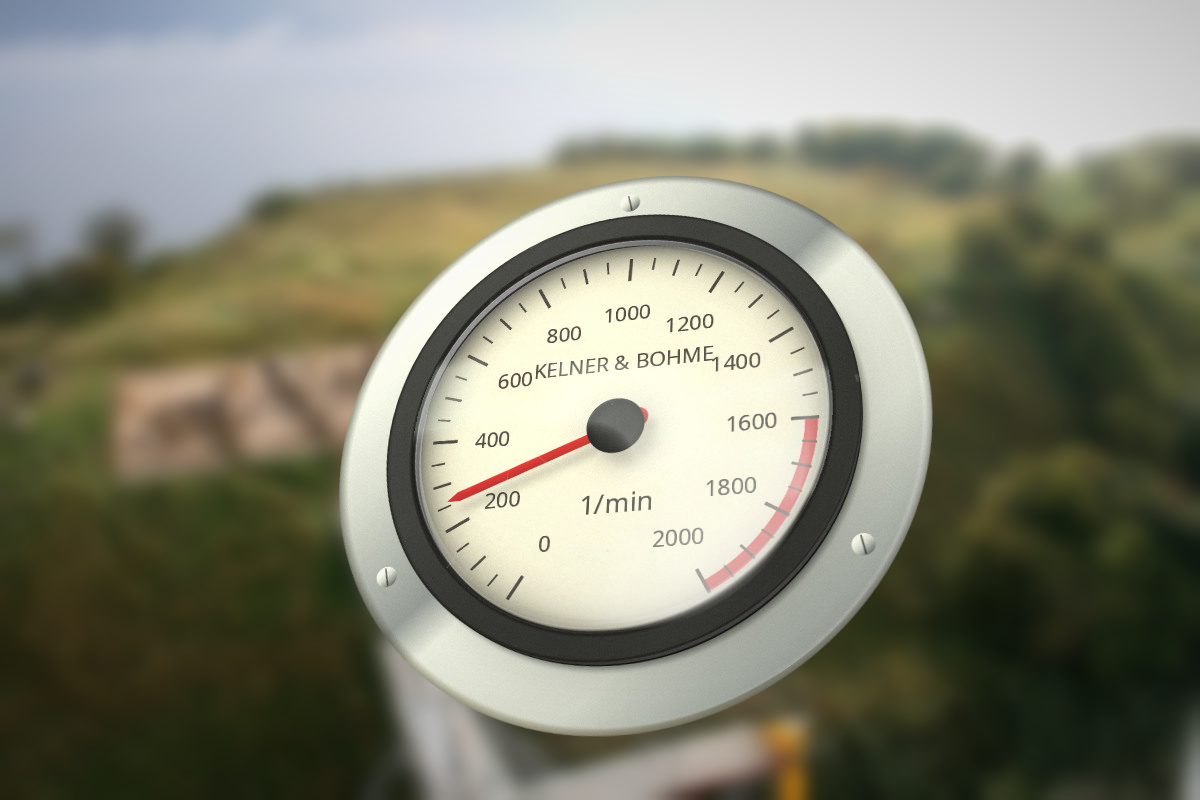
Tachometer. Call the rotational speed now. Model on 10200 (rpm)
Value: 250 (rpm)
